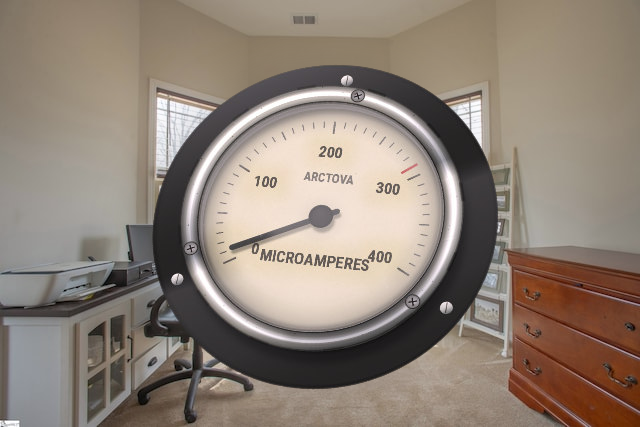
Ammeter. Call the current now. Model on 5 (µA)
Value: 10 (µA)
